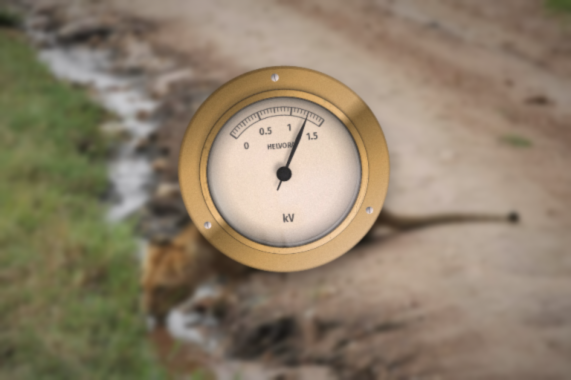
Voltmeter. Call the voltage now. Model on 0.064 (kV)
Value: 1.25 (kV)
